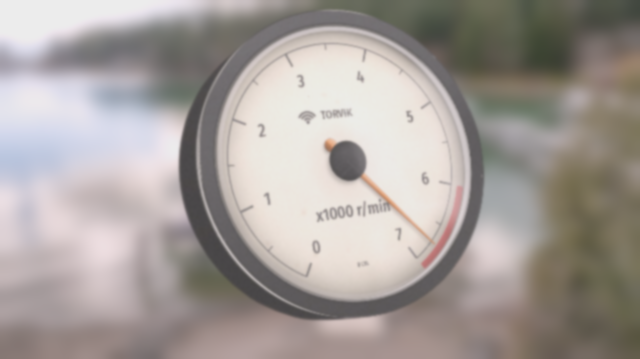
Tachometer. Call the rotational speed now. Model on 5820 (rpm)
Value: 6750 (rpm)
